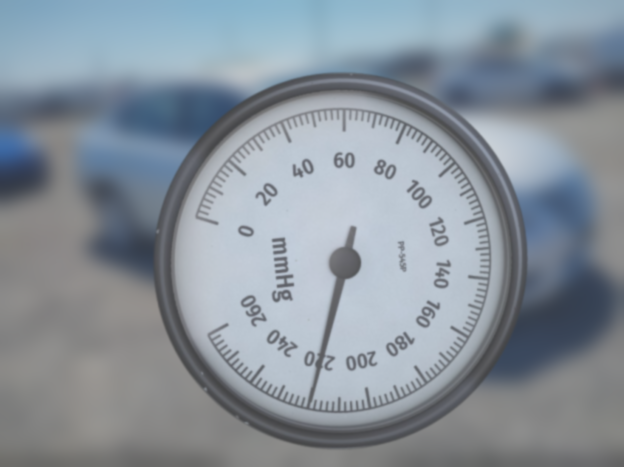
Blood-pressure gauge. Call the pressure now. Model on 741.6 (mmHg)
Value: 220 (mmHg)
